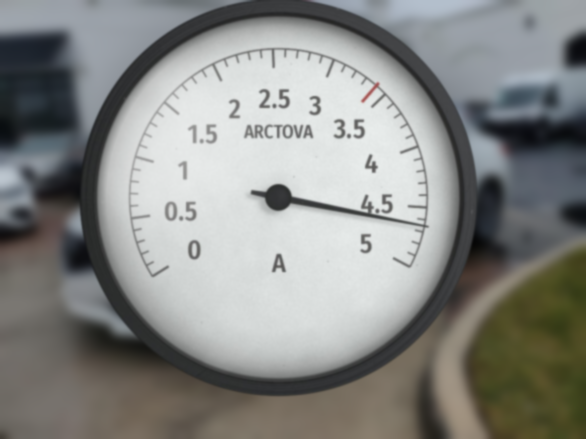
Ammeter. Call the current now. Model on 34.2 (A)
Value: 4.65 (A)
